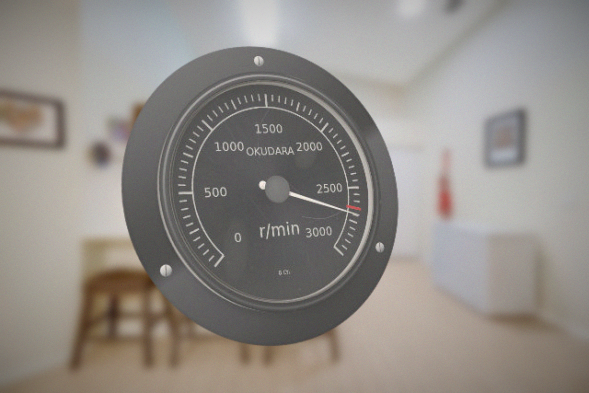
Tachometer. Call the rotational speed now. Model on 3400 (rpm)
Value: 2700 (rpm)
